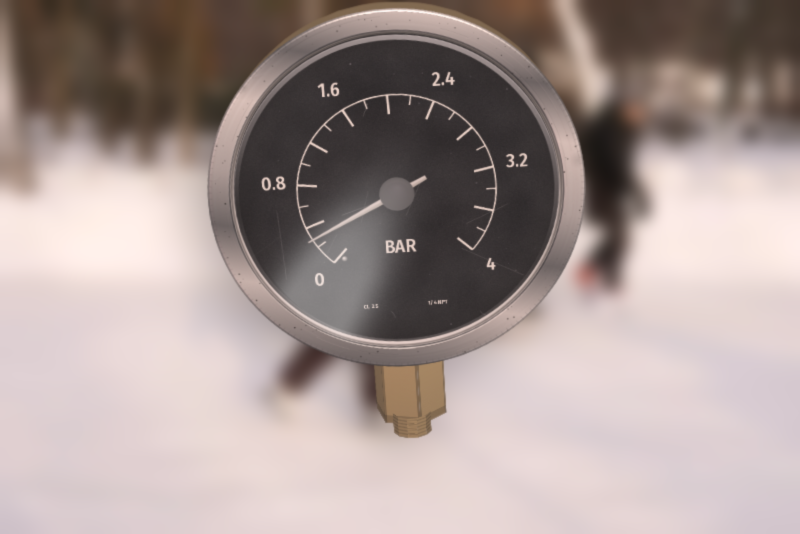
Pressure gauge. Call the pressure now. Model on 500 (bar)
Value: 0.3 (bar)
